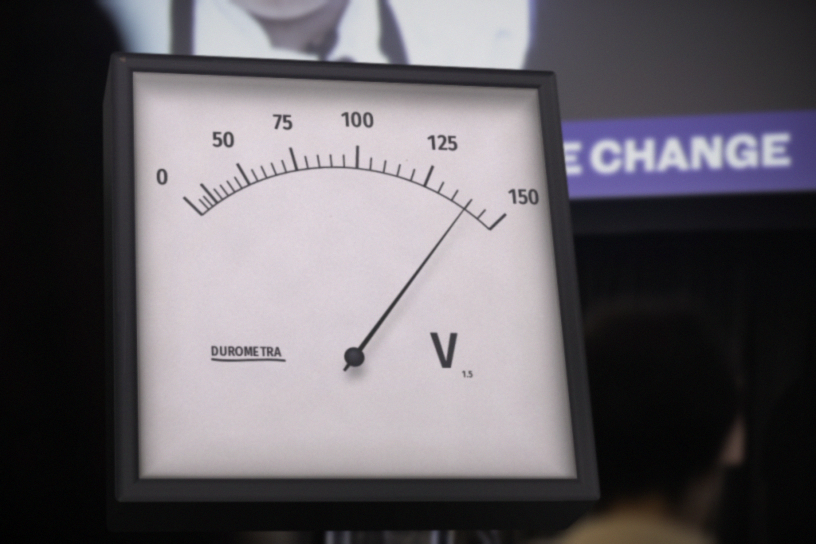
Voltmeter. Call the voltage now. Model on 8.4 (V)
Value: 140 (V)
